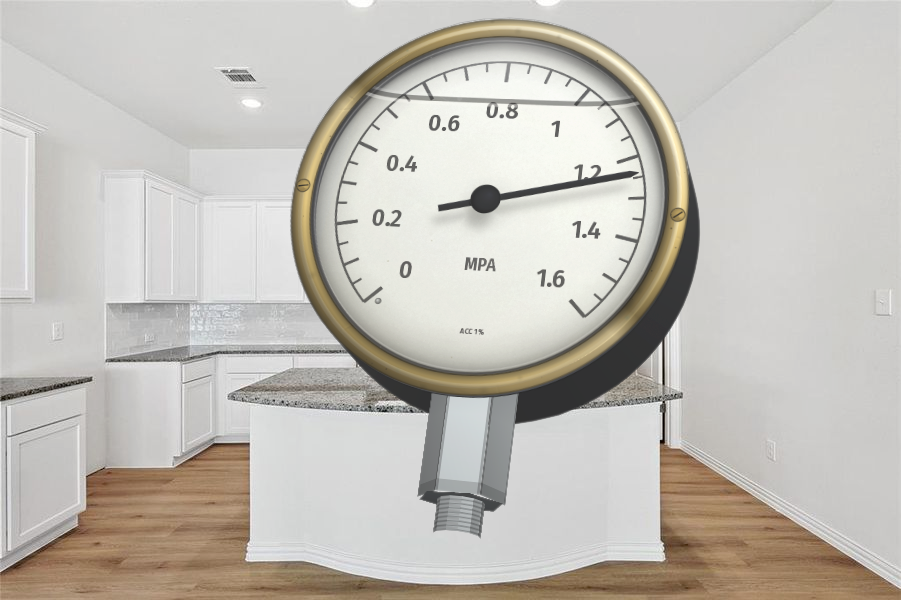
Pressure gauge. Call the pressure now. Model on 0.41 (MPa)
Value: 1.25 (MPa)
